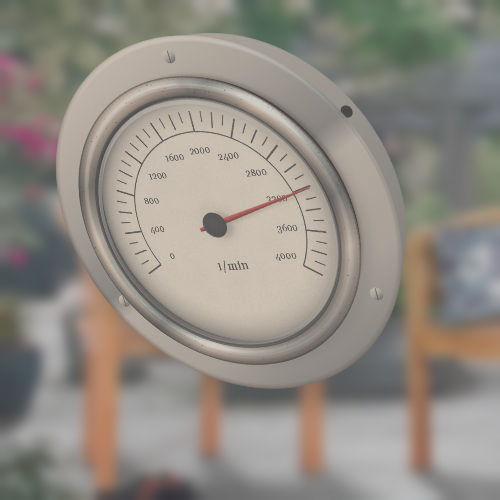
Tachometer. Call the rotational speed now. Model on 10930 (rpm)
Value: 3200 (rpm)
